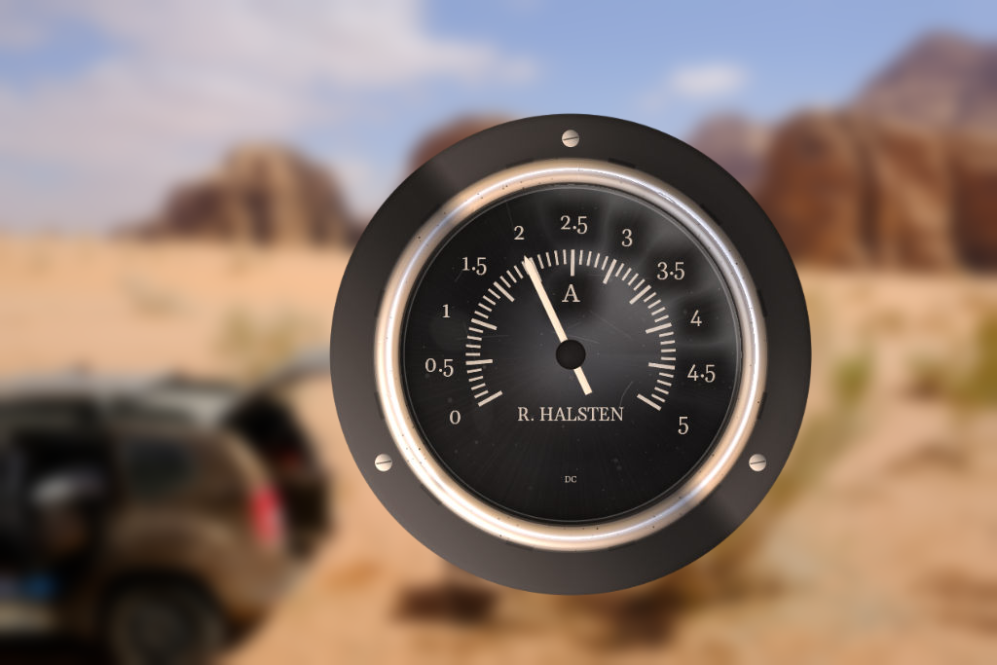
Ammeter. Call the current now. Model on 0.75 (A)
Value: 1.95 (A)
